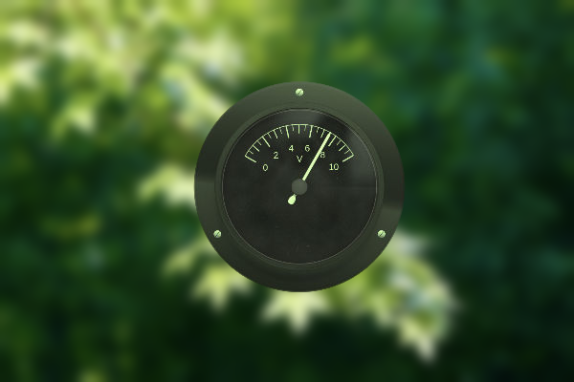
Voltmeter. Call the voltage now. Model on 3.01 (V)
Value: 7.5 (V)
